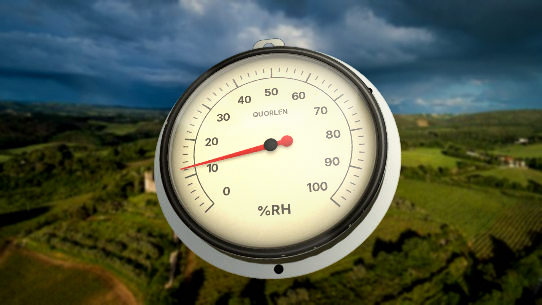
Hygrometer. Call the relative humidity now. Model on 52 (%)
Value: 12 (%)
